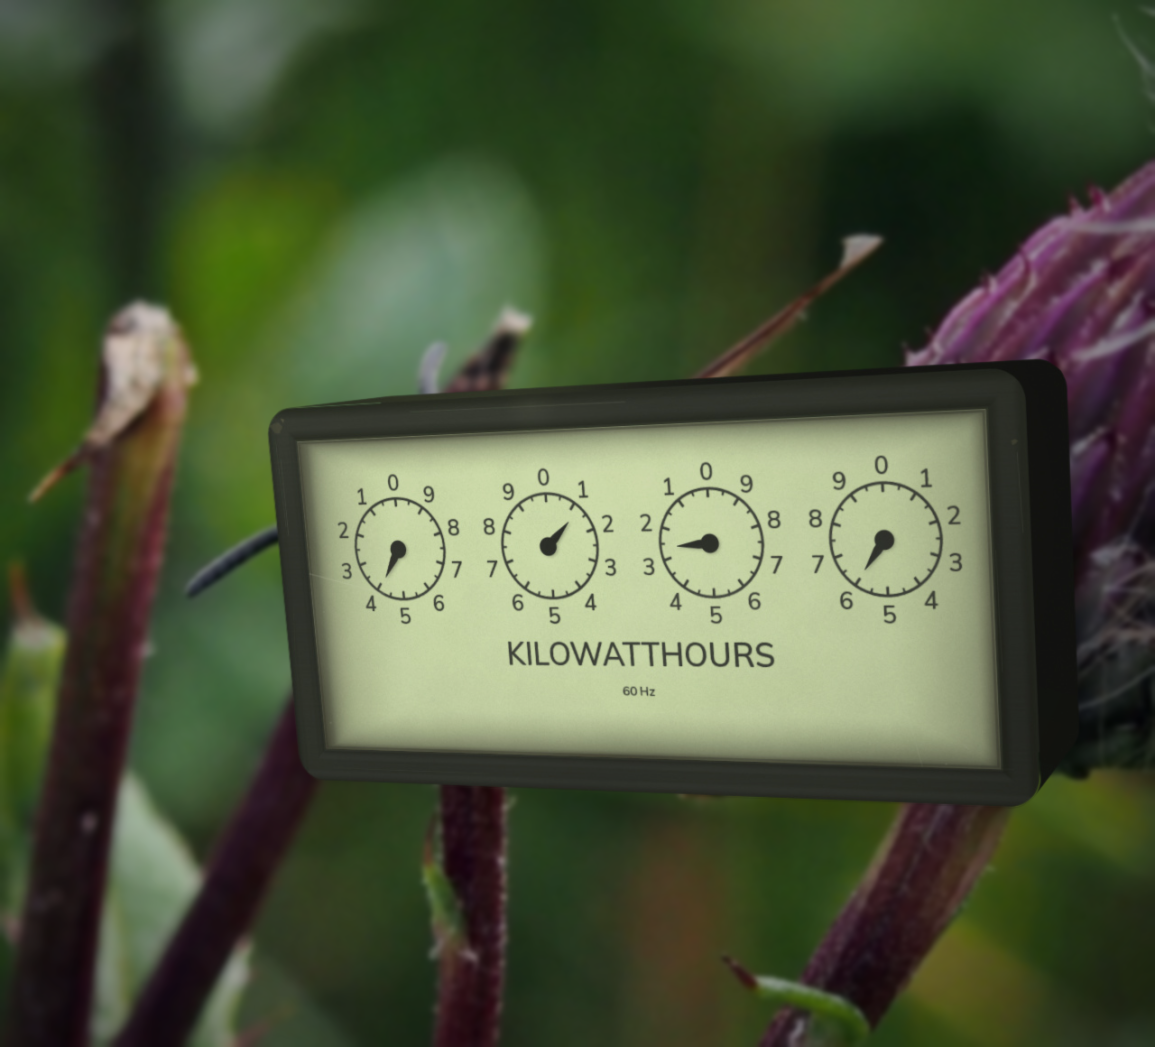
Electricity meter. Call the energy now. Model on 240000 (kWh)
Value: 4126 (kWh)
